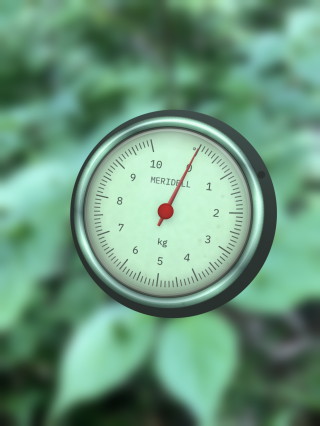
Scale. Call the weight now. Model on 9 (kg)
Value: 0 (kg)
